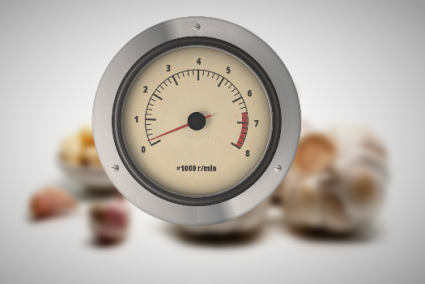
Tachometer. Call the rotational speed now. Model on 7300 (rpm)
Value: 200 (rpm)
